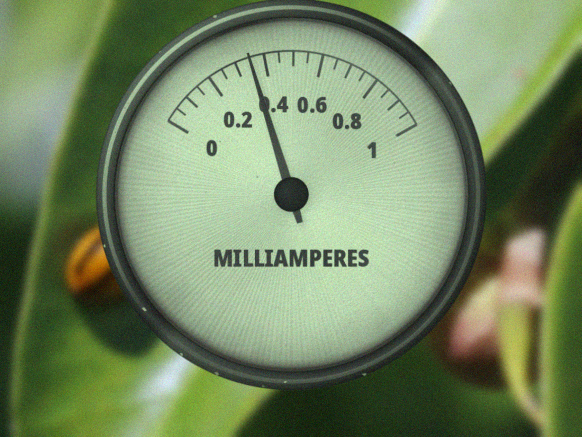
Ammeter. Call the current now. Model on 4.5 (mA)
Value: 0.35 (mA)
